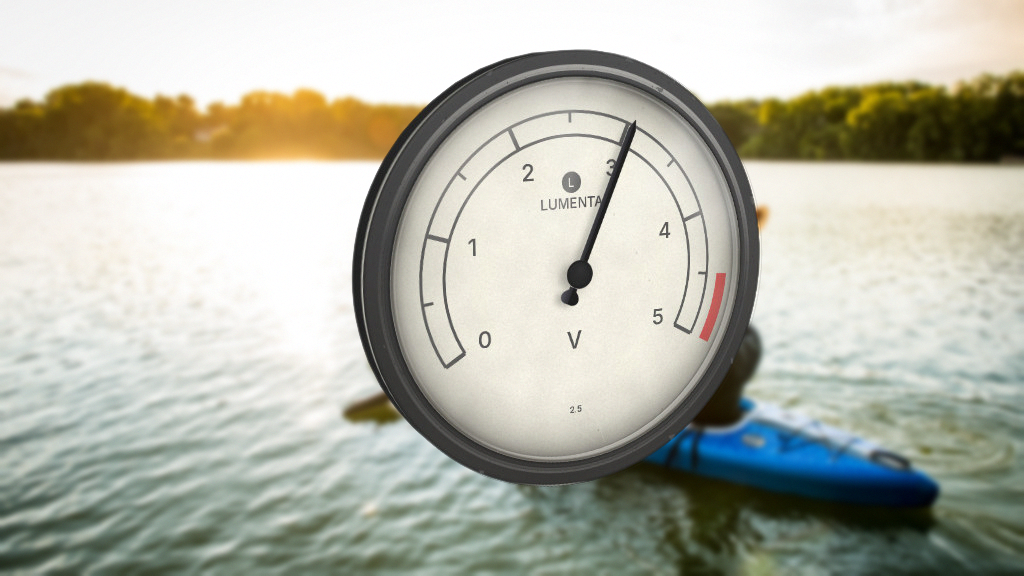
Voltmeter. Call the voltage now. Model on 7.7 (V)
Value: 3 (V)
